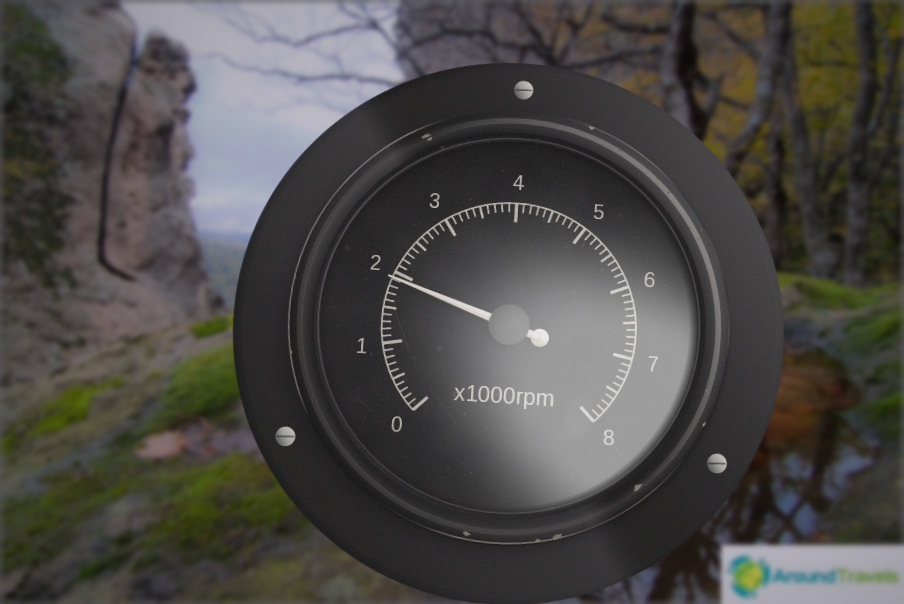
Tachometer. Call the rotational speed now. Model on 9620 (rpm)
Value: 1900 (rpm)
